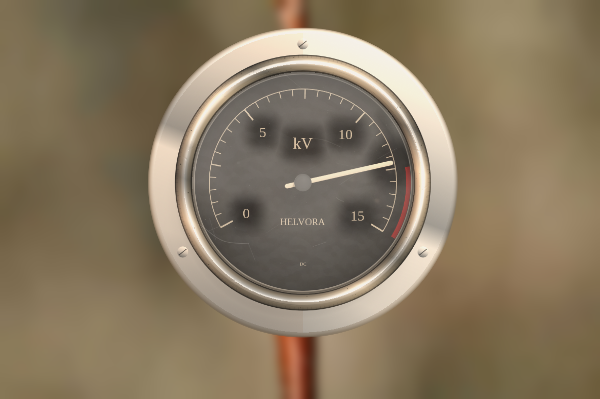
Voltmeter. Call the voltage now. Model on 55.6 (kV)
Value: 12.25 (kV)
